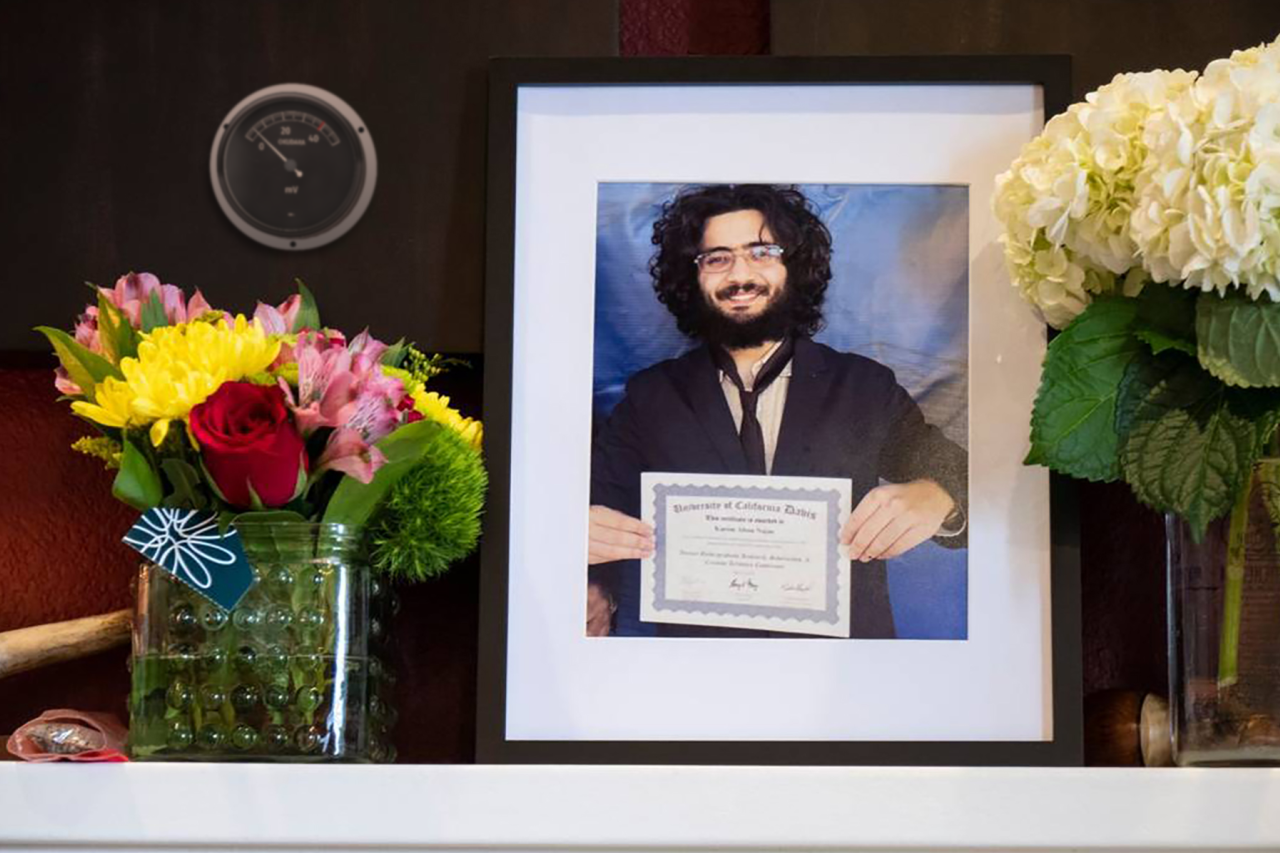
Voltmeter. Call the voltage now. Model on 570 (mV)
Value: 5 (mV)
